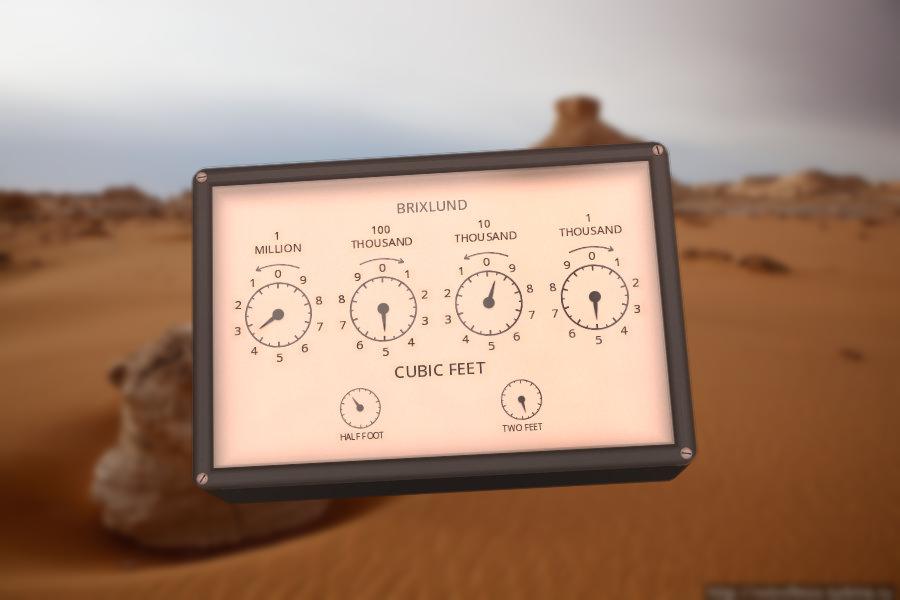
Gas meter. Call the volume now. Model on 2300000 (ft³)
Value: 349500 (ft³)
